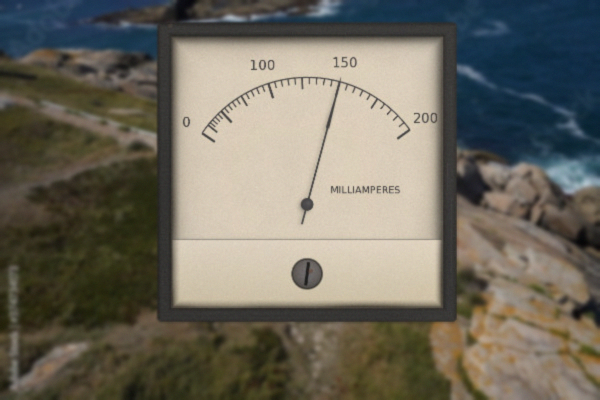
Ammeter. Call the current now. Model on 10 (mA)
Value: 150 (mA)
